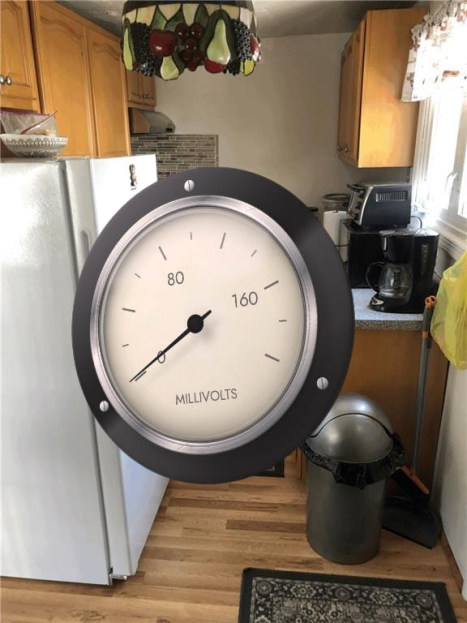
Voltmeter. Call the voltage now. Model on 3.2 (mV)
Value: 0 (mV)
